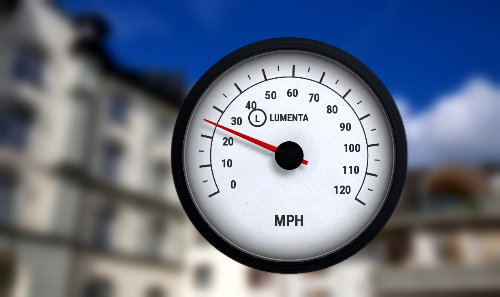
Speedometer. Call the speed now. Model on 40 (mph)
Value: 25 (mph)
